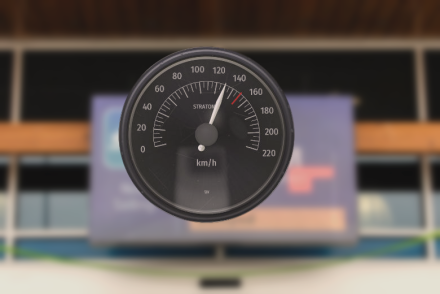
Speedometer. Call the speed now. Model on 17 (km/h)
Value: 130 (km/h)
